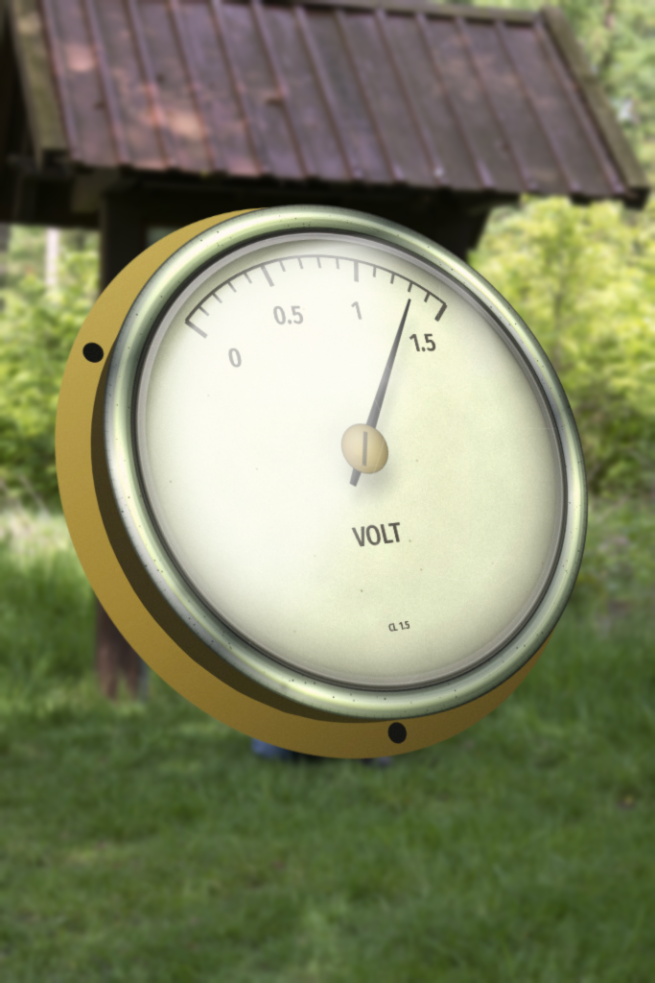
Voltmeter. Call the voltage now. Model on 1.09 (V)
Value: 1.3 (V)
